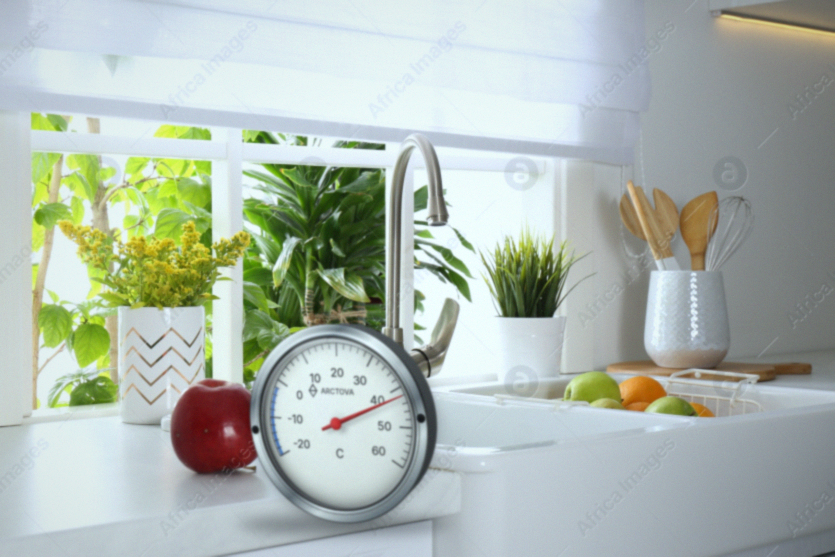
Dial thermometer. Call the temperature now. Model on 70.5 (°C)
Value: 42 (°C)
